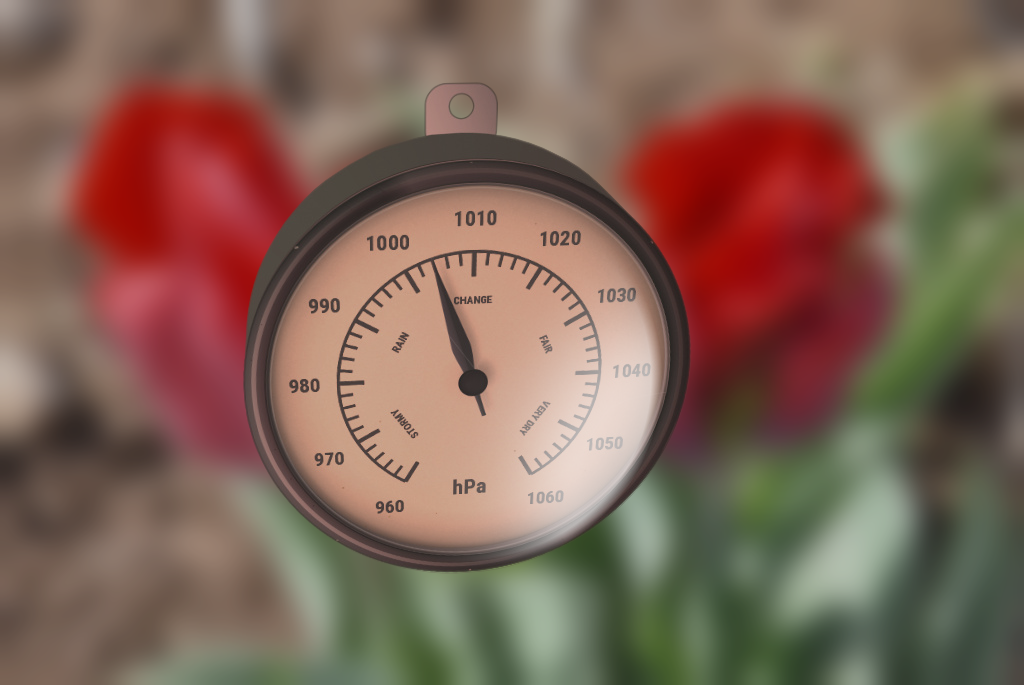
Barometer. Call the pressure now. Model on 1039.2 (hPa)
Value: 1004 (hPa)
